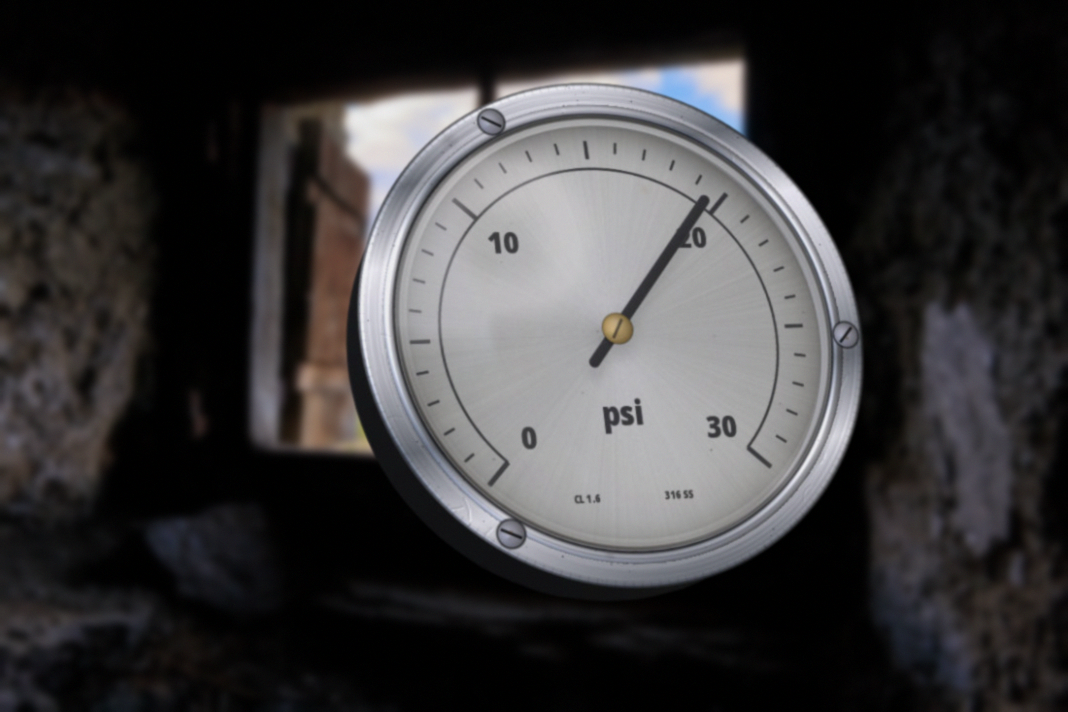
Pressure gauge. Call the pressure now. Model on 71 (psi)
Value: 19.5 (psi)
